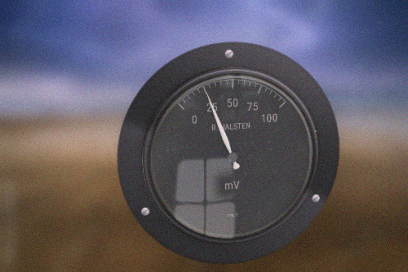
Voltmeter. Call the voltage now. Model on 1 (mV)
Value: 25 (mV)
